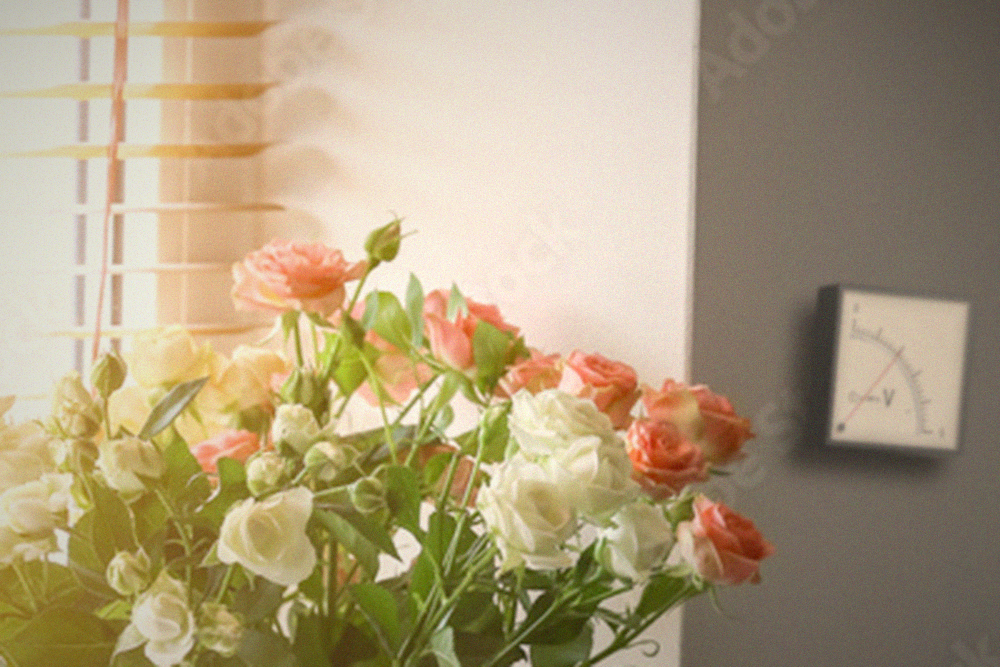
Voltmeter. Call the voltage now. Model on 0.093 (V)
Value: 2 (V)
